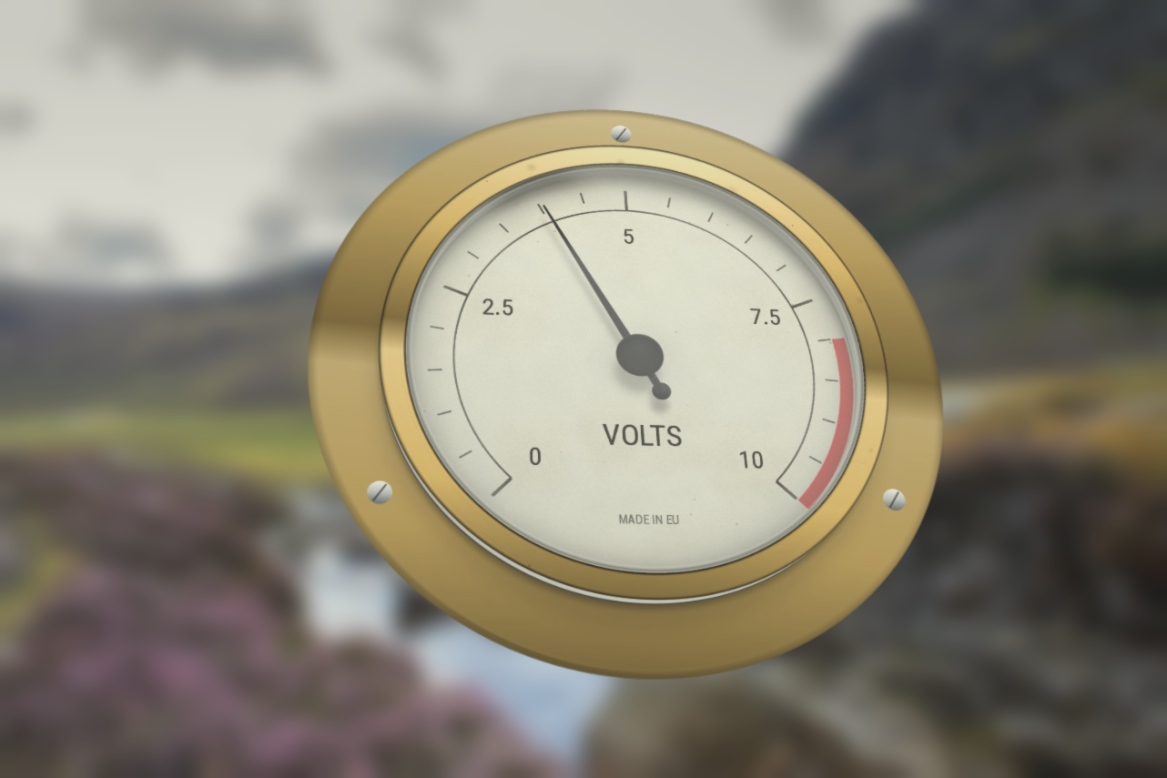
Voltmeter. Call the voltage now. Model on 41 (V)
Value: 4 (V)
